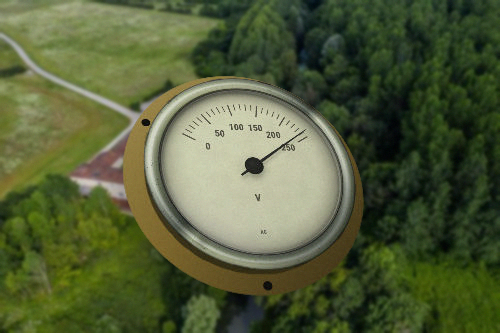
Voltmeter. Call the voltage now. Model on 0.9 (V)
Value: 240 (V)
